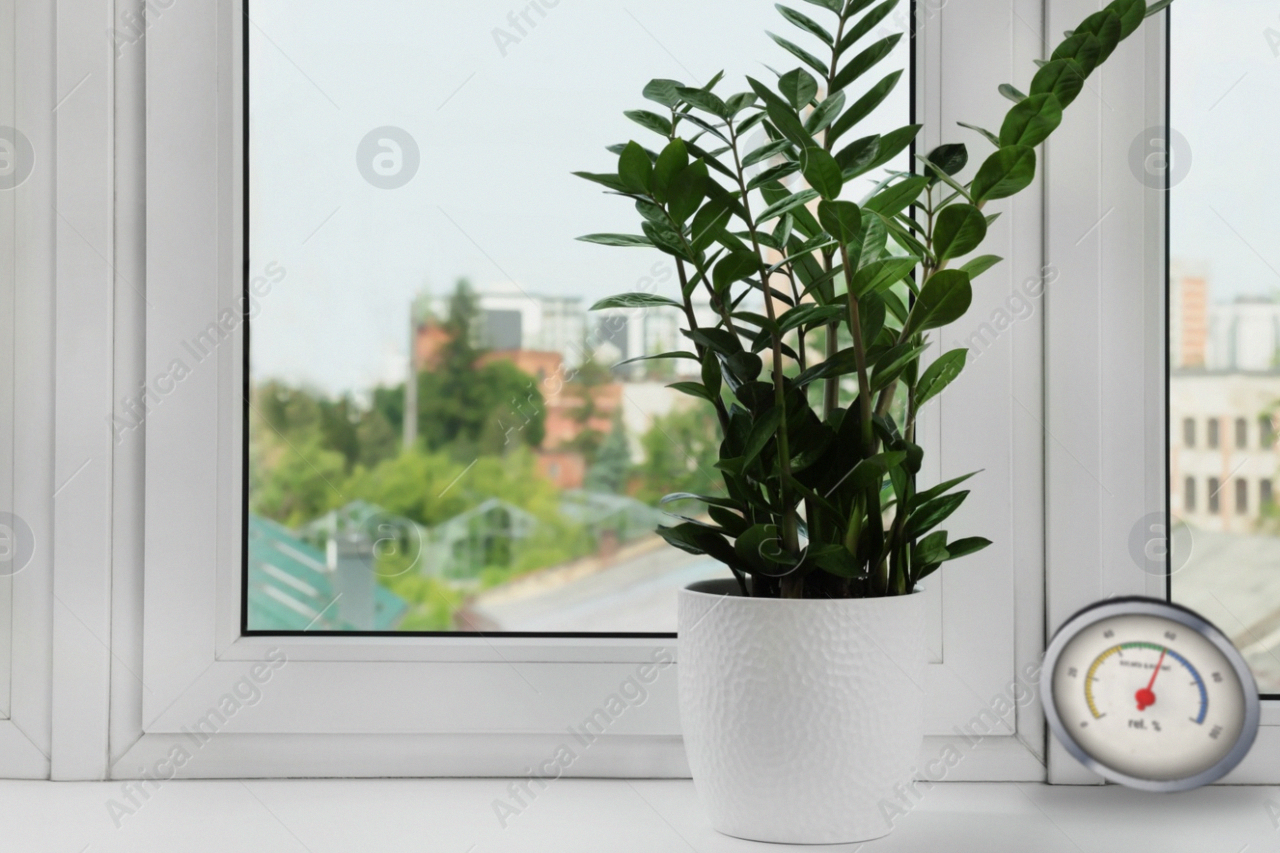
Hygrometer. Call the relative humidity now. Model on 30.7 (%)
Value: 60 (%)
